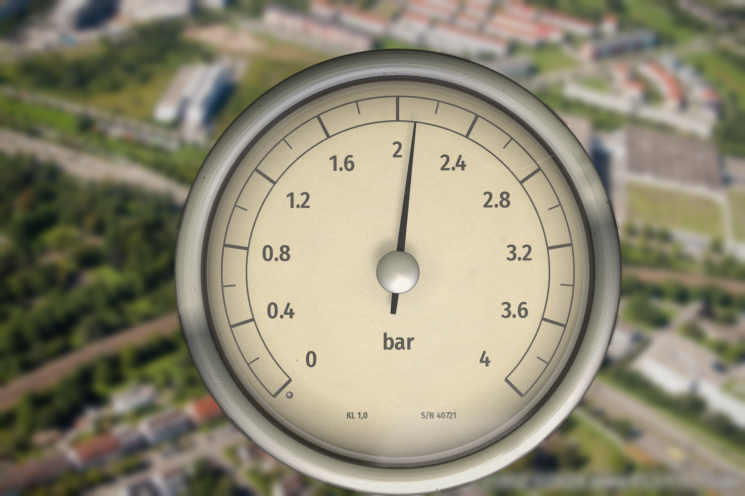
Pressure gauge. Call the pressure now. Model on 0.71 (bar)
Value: 2.1 (bar)
